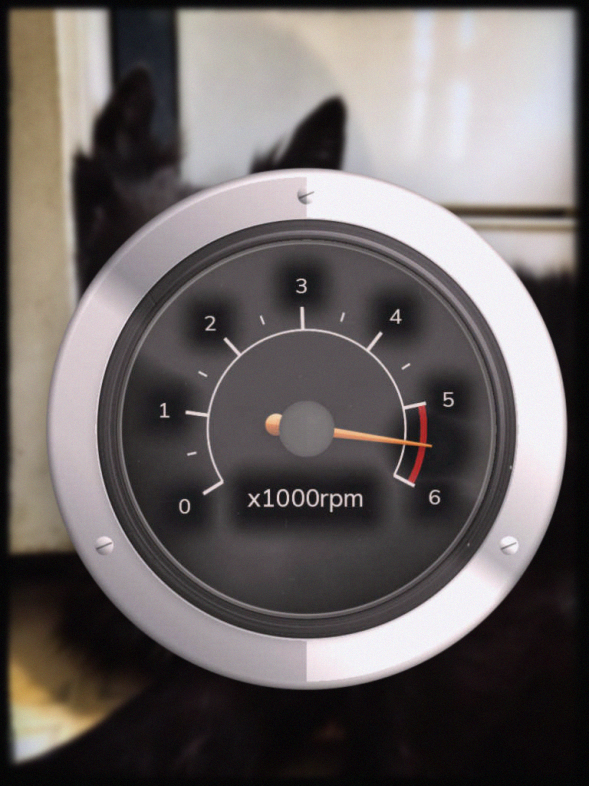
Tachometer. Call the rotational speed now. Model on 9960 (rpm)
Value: 5500 (rpm)
